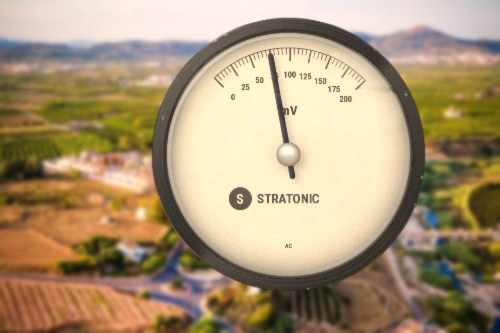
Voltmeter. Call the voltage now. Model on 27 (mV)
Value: 75 (mV)
